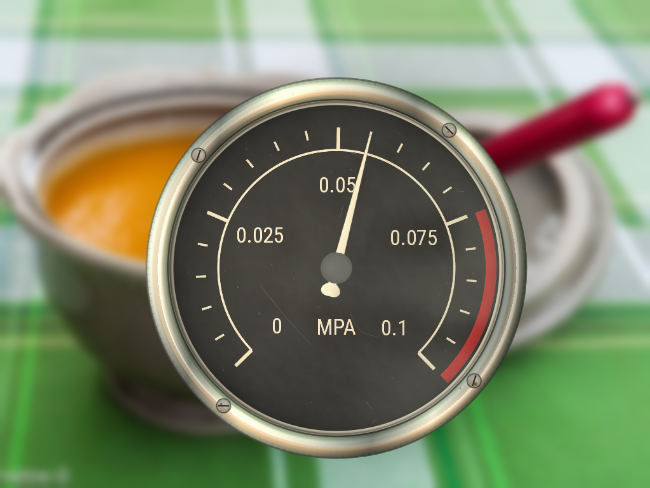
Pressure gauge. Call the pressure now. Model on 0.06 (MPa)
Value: 0.055 (MPa)
